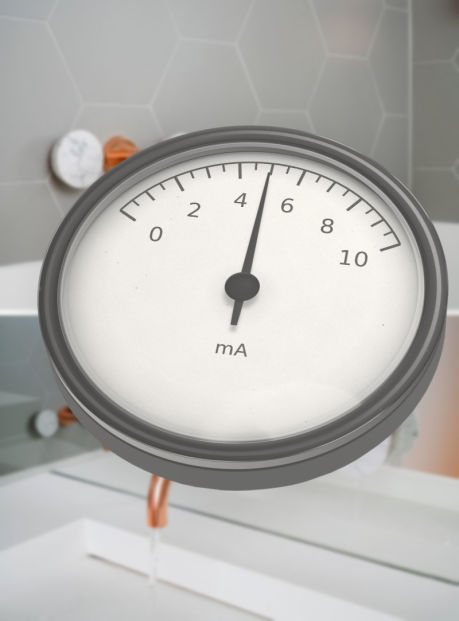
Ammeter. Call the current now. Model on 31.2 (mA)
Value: 5 (mA)
